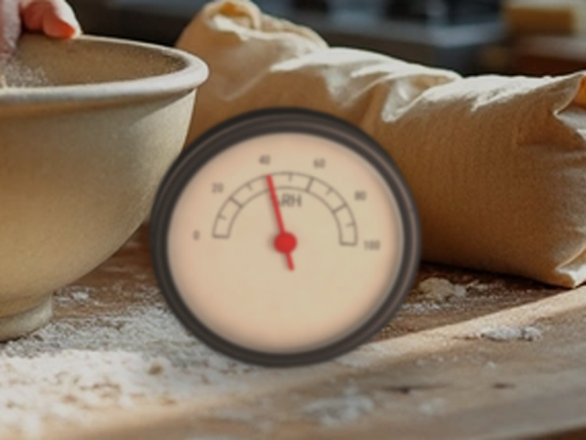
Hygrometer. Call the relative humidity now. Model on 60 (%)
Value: 40 (%)
